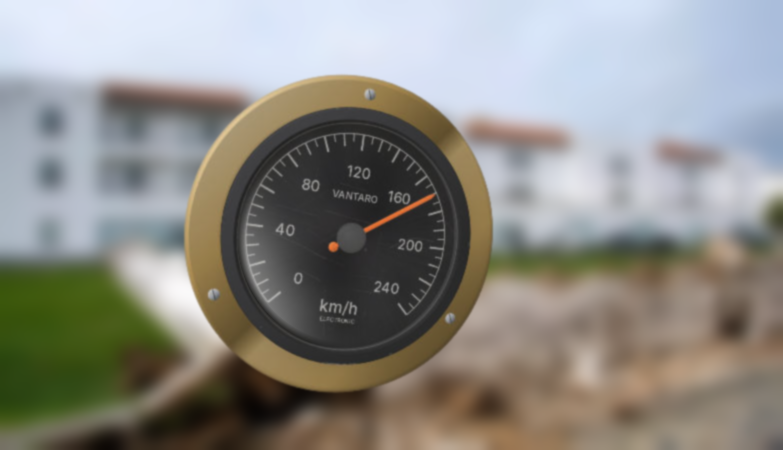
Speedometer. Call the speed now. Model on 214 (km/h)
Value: 170 (km/h)
